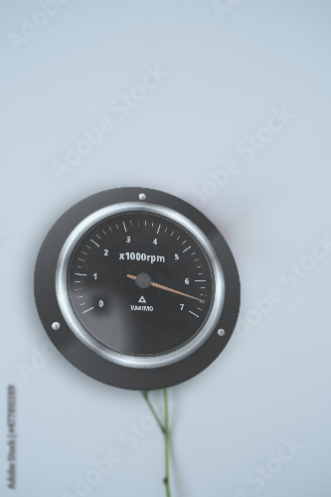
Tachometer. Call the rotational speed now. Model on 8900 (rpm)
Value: 6600 (rpm)
